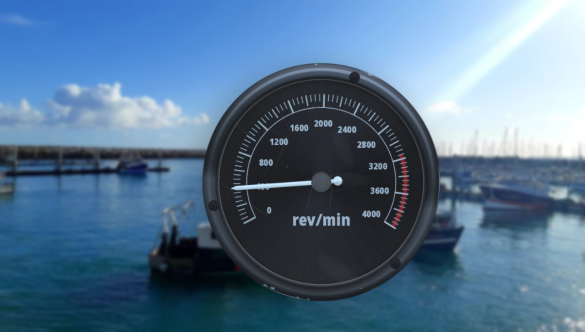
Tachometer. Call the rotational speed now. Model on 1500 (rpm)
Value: 400 (rpm)
